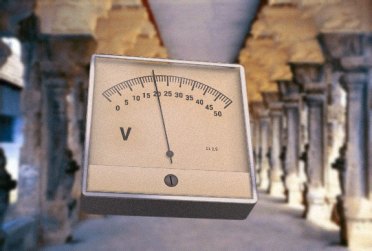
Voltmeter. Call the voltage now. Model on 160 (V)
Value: 20 (V)
